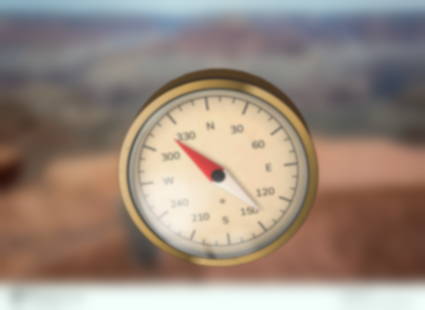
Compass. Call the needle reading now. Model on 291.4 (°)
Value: 320 (°)
